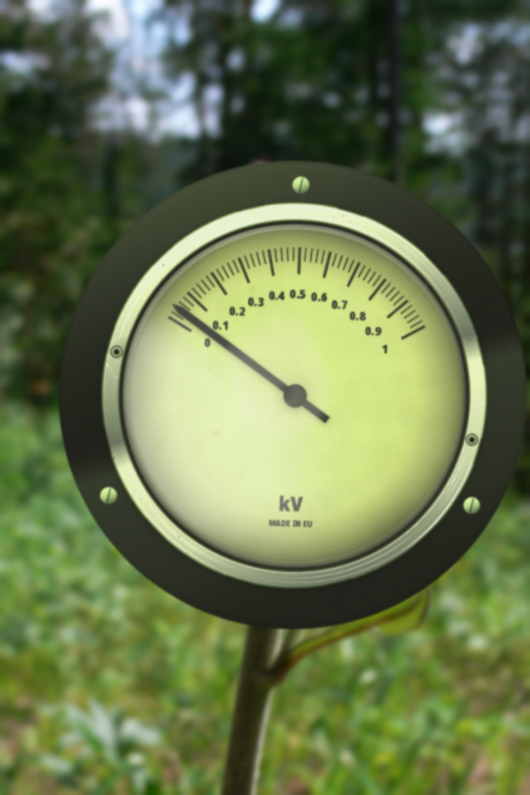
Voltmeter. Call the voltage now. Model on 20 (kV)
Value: 0.04 (kV)
